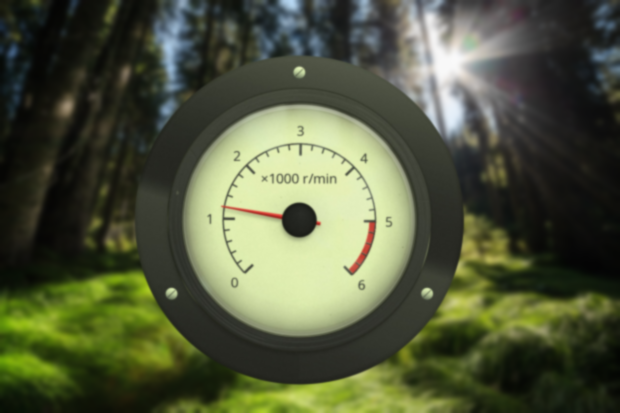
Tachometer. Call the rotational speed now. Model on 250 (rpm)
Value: 1200 (rpm)
